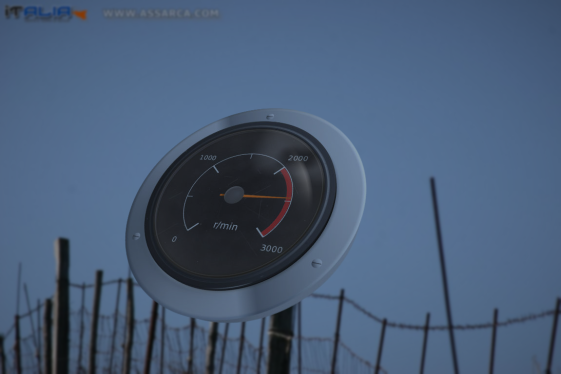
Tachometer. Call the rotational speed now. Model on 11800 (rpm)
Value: 2500 (rpm)
